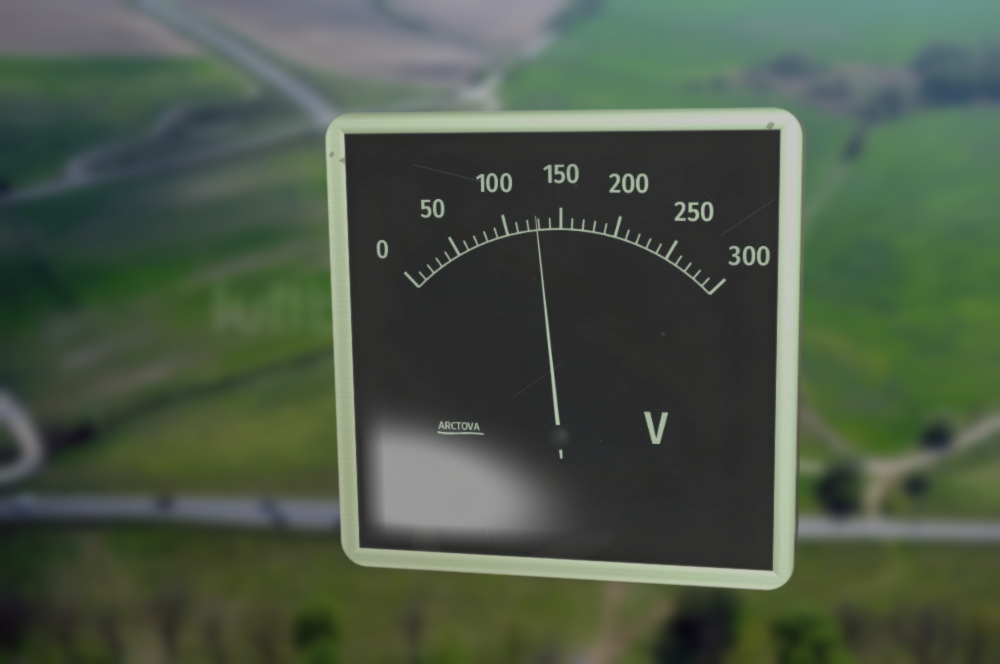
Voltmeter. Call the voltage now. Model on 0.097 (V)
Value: 130 (V)
